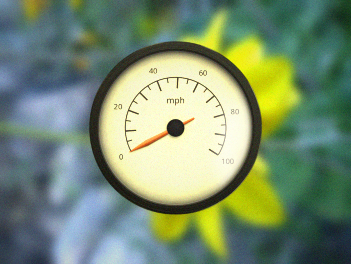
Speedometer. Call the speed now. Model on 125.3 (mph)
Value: 0 (mph)
